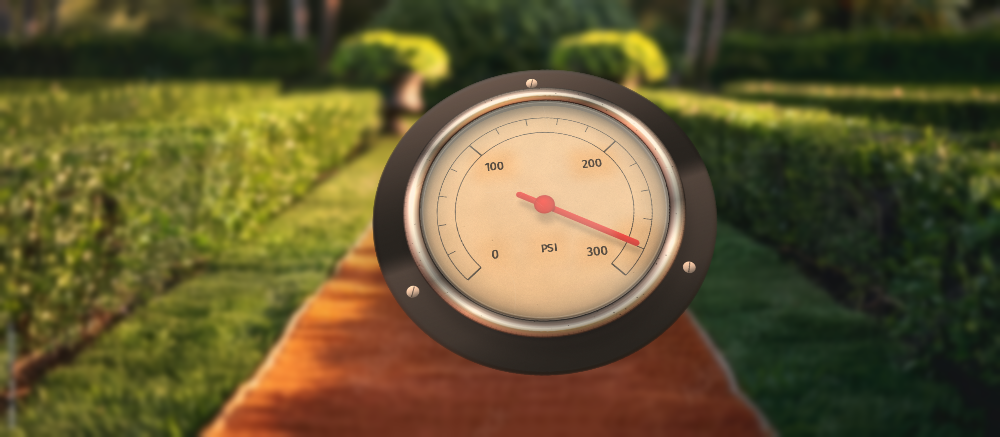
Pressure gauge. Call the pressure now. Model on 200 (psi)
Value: 280 (psi)
